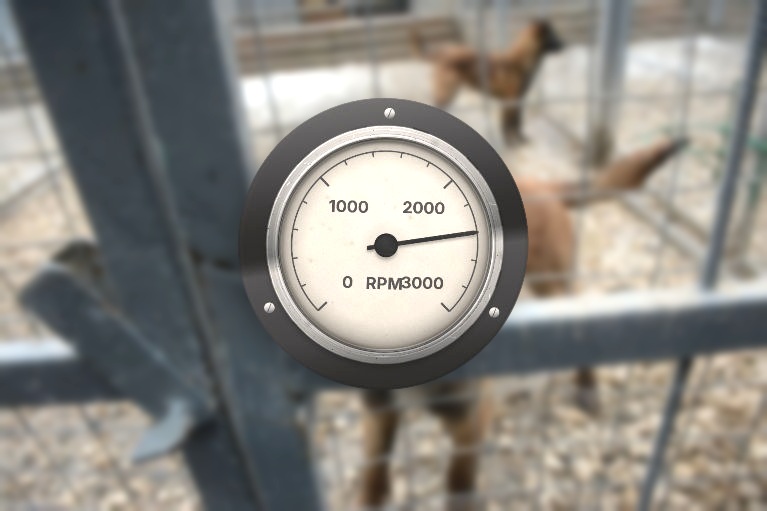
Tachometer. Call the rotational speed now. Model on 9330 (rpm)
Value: 2400 (rpm)
